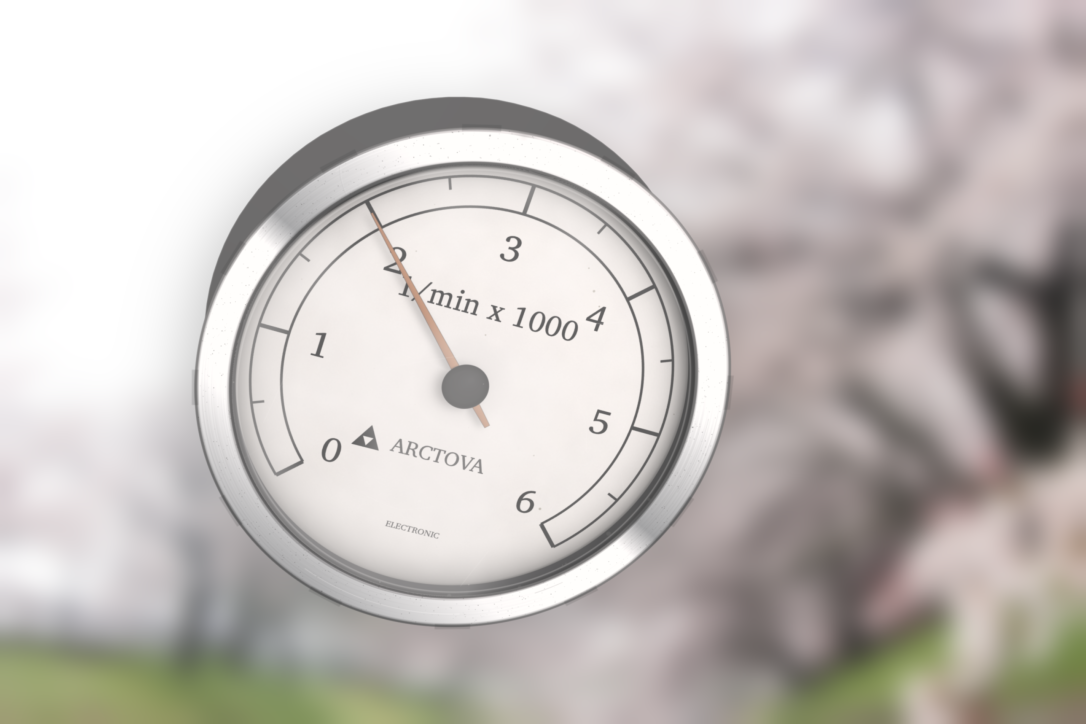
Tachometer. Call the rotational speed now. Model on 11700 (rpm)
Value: 2000 (rpm)
